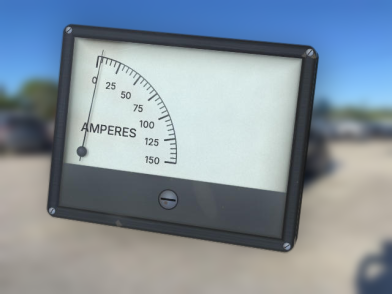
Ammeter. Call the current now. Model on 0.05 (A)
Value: 5 (A)
